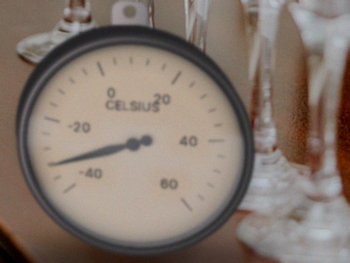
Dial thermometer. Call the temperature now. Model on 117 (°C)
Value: -32 (°C)
